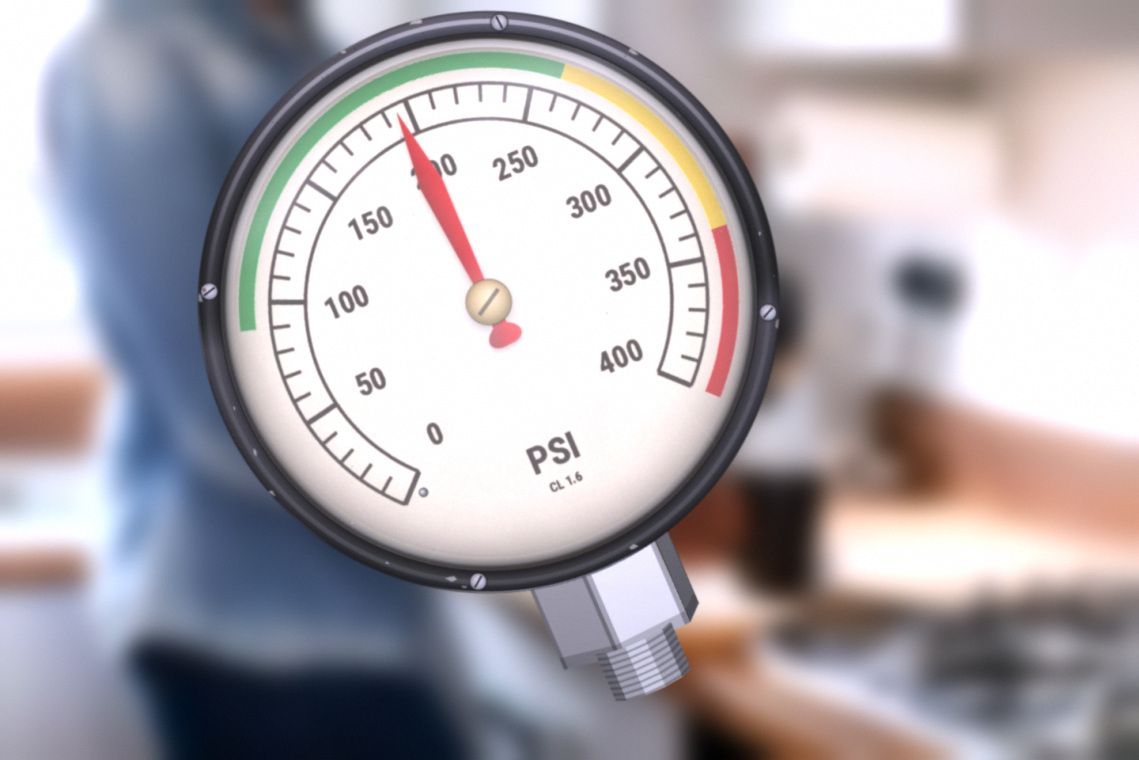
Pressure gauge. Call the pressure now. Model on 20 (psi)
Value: 195 (psi)
